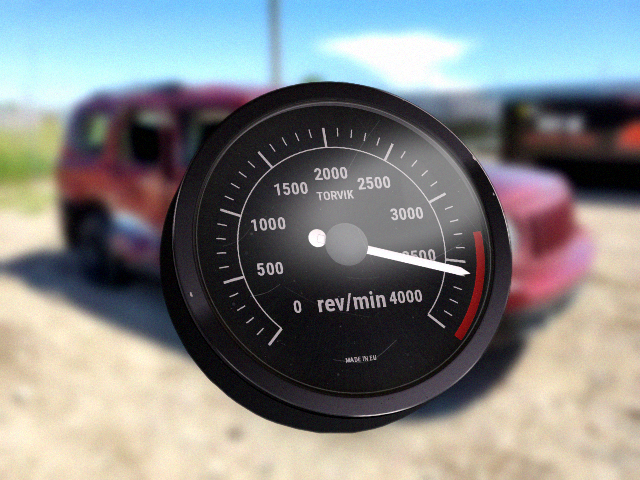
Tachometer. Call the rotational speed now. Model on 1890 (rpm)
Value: 3600 (rpm)
